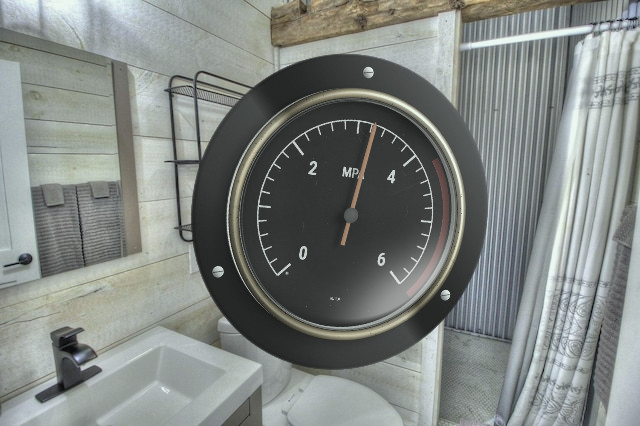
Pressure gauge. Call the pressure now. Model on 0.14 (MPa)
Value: 3.2 (MPa)
